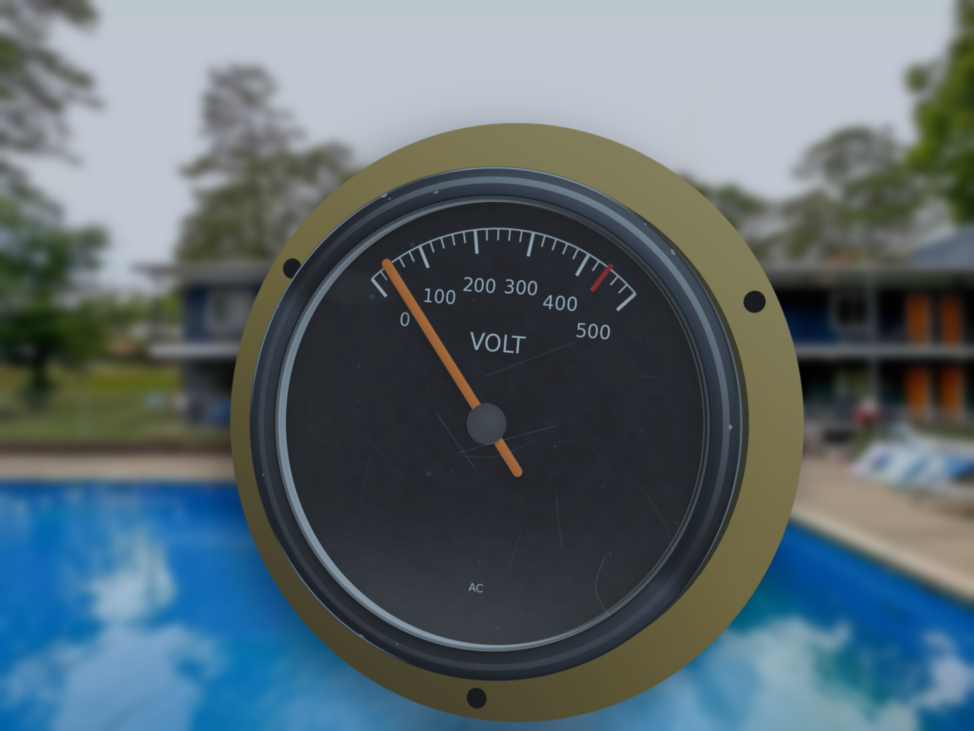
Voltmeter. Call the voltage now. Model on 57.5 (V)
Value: 40 (V)
